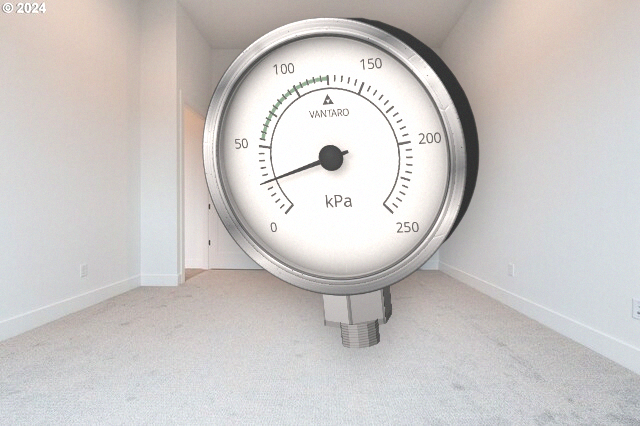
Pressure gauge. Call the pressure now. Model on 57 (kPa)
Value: 25 (kPa)
